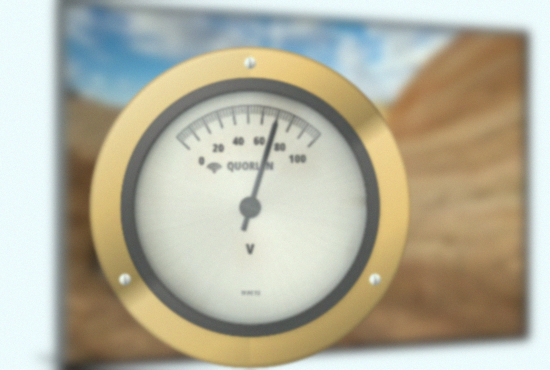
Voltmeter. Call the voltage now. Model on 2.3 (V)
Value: 70 (V)
